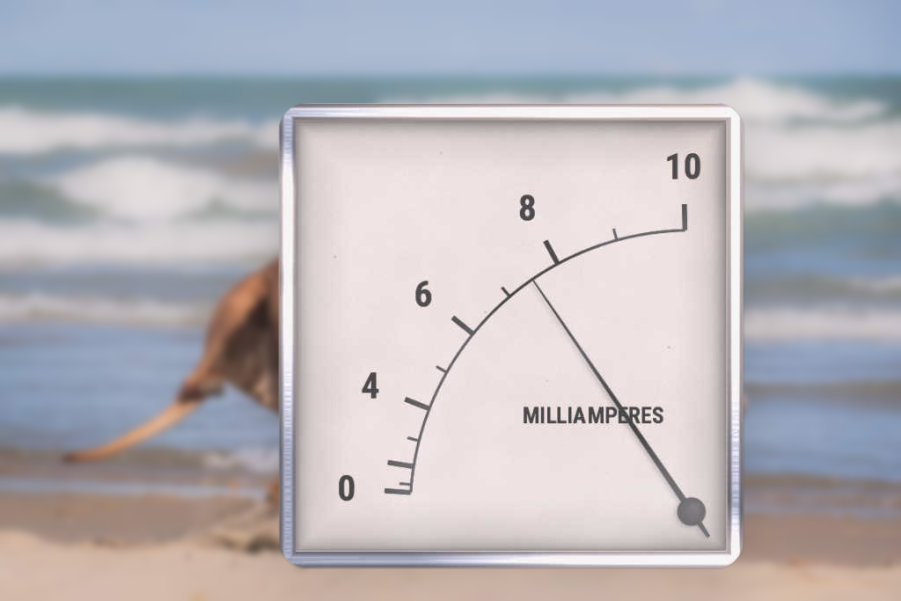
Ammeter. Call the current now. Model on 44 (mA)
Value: 7.5 (mA)
